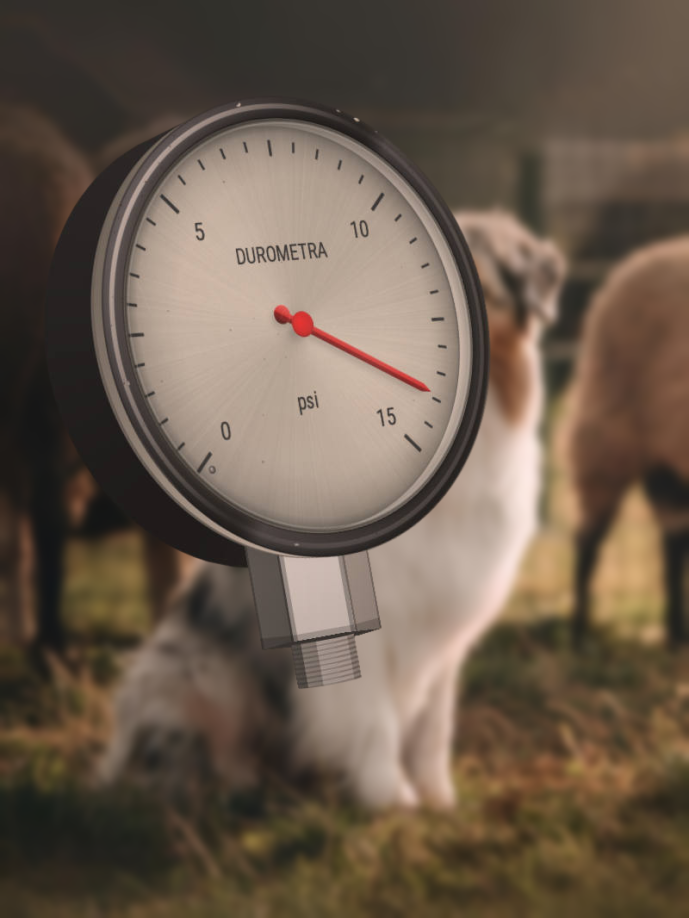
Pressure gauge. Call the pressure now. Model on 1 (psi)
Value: 14 (psi)
